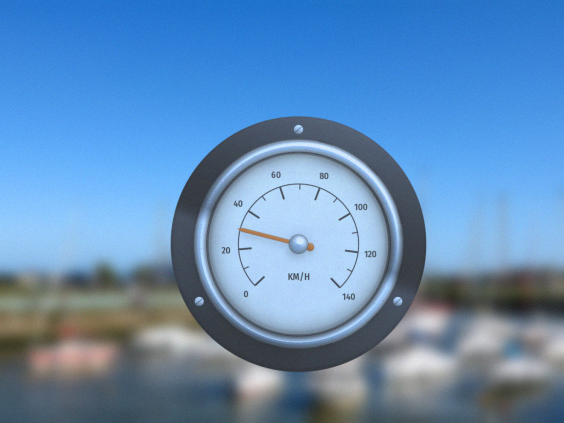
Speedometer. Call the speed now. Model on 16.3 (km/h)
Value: 30 (km/h)
